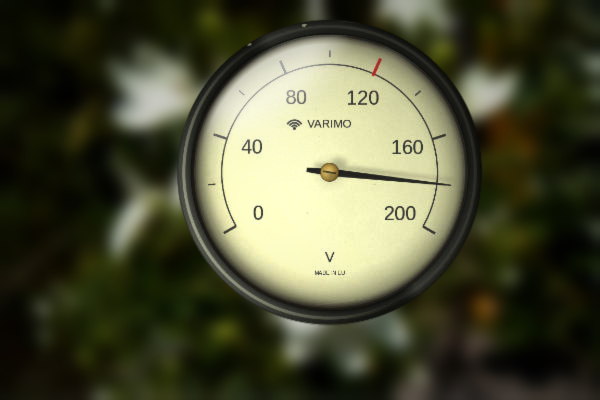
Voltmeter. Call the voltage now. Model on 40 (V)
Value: 180 (V)
